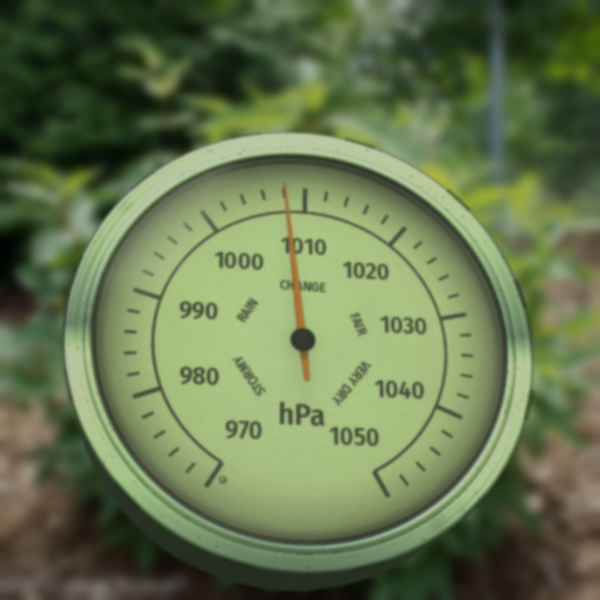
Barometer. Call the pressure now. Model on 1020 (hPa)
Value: 1008 (hPa)
